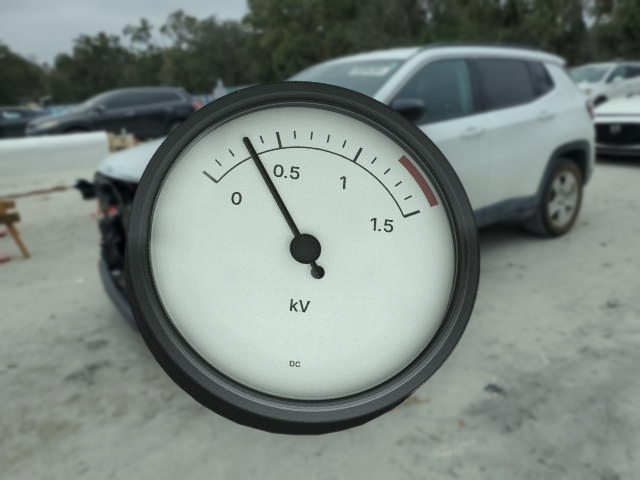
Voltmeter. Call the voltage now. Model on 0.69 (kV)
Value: 0.3 (kV)
